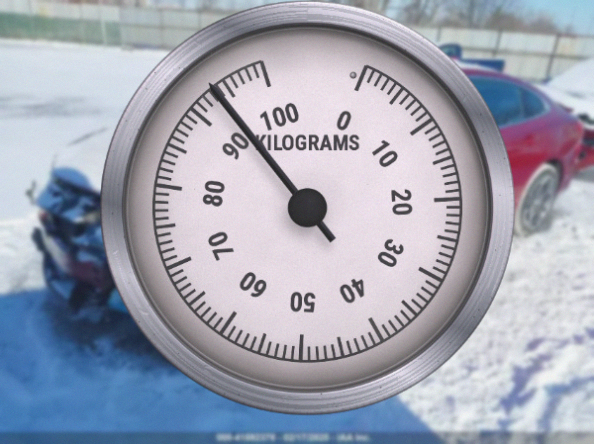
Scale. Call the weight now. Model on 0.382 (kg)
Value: 93.5 (kg)
